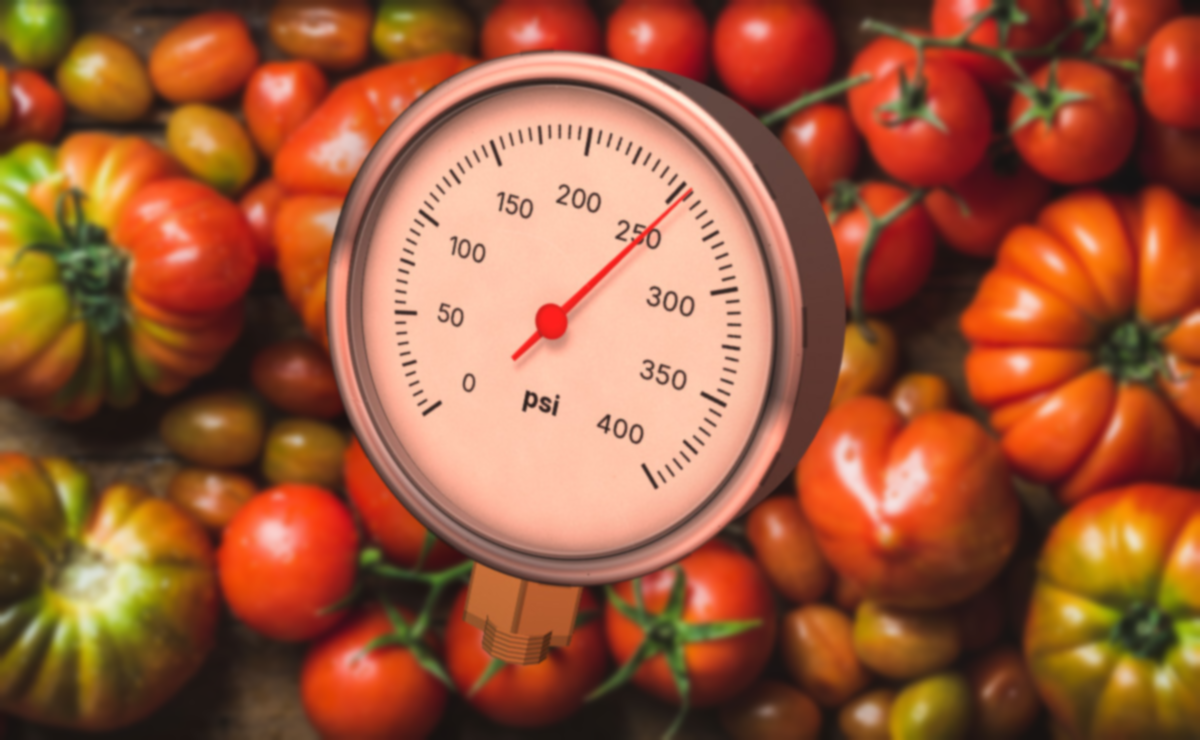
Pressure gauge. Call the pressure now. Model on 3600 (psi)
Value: 255 (psi)
